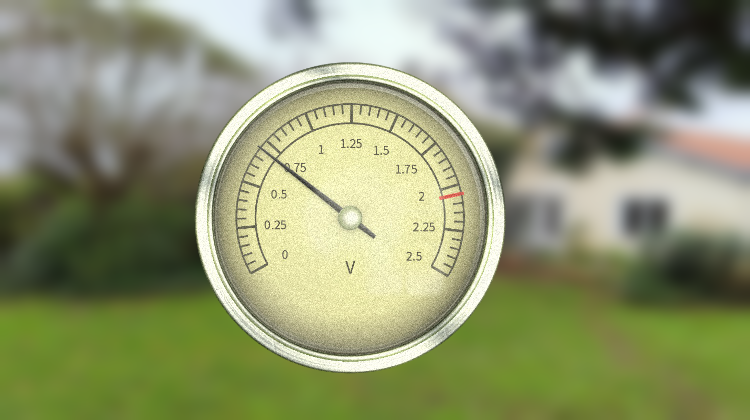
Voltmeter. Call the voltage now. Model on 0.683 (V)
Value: 0.7 (V)
